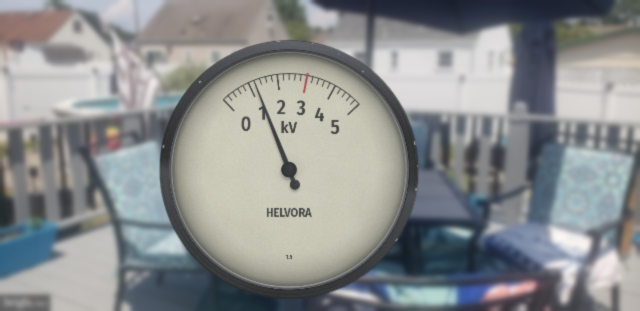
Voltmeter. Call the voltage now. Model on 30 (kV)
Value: 1.2 (kV)
